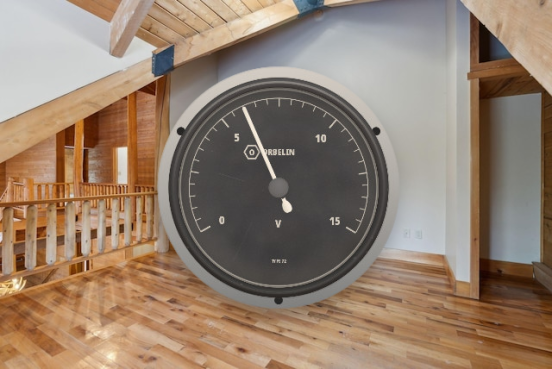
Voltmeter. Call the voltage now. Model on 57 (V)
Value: 6 (V)
